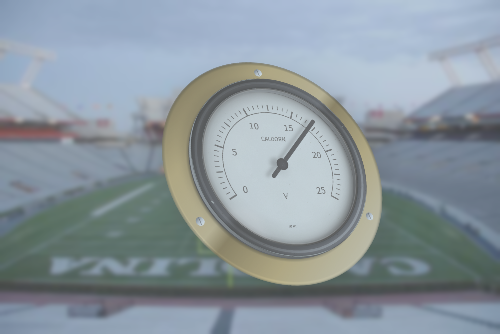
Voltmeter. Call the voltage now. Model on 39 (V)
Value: 17 (V)
